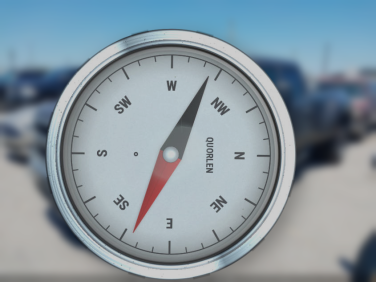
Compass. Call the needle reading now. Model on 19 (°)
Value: 115 (°)
